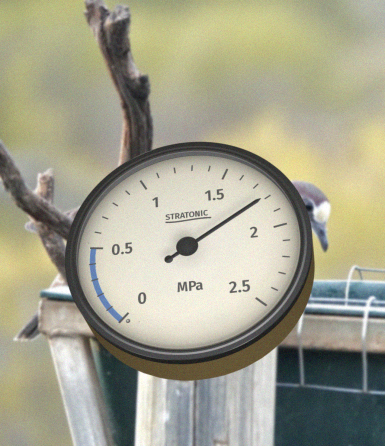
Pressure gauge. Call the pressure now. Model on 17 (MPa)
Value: 1.8 (MPa)
